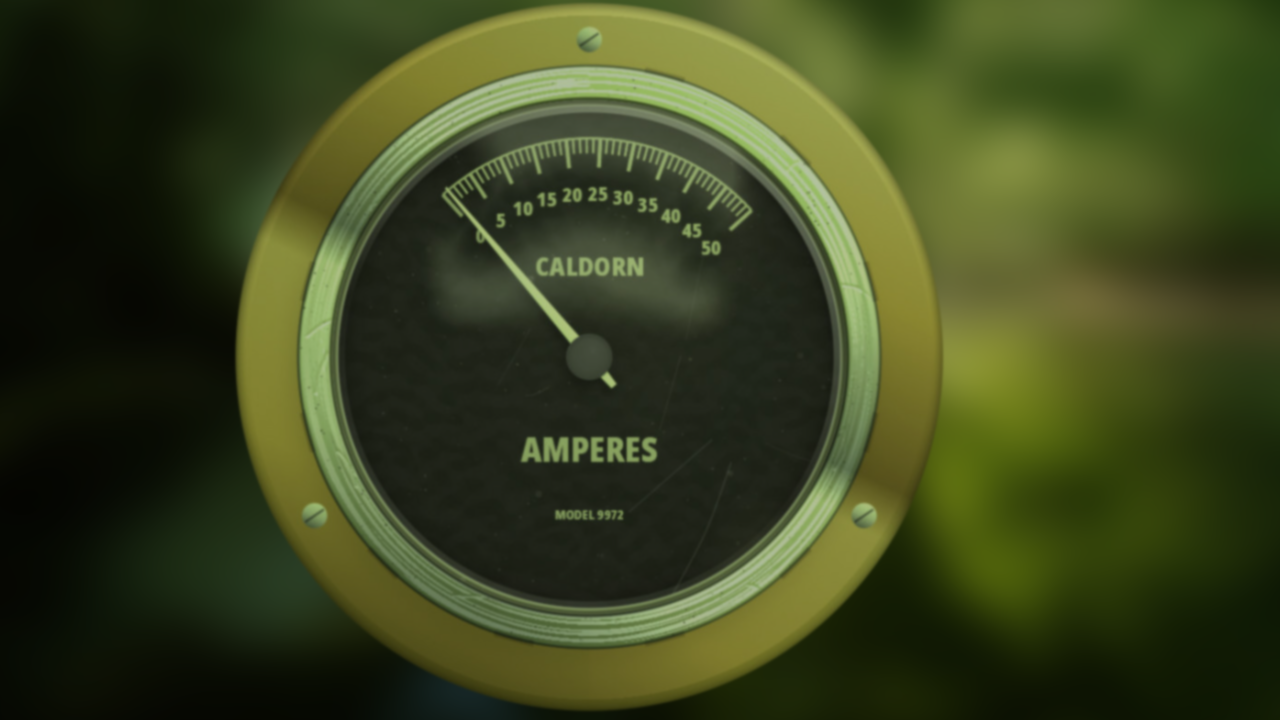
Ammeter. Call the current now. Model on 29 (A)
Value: 1 (A)
